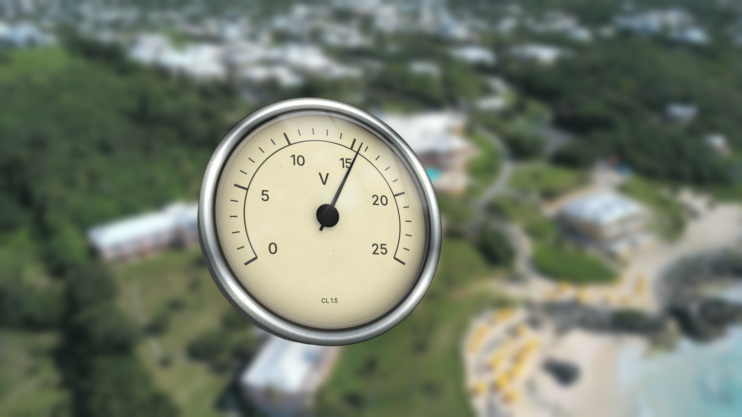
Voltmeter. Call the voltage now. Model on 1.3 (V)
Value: 15.5 (V)
